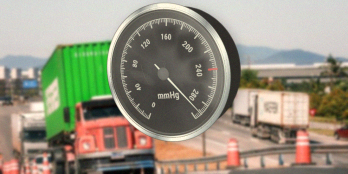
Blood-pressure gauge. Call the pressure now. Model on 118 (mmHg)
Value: 290 (mmHg)
